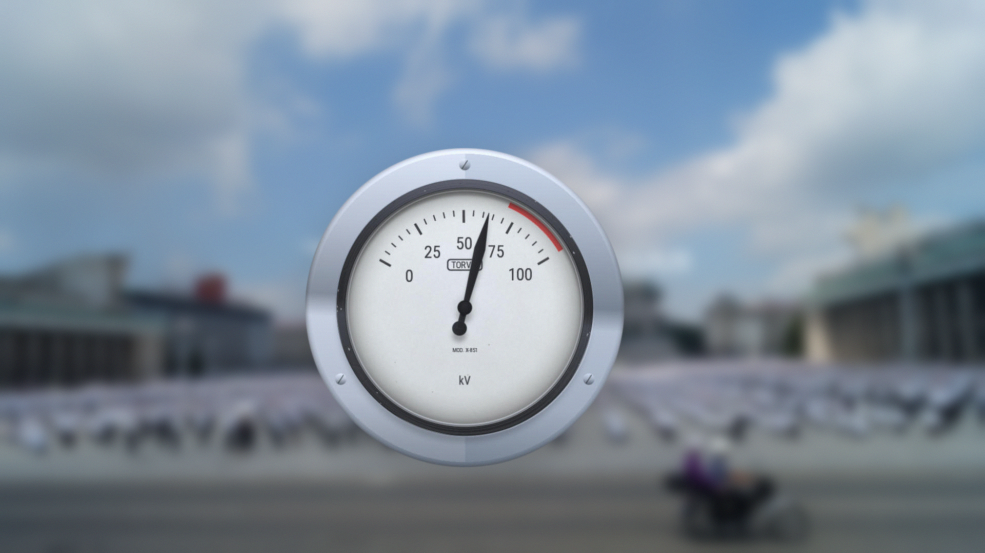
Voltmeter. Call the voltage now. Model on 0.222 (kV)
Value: 62.5 (kV)
